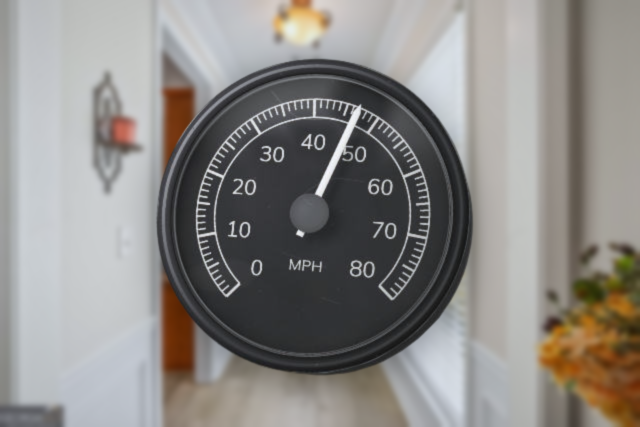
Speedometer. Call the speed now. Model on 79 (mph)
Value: 47 (mph)
